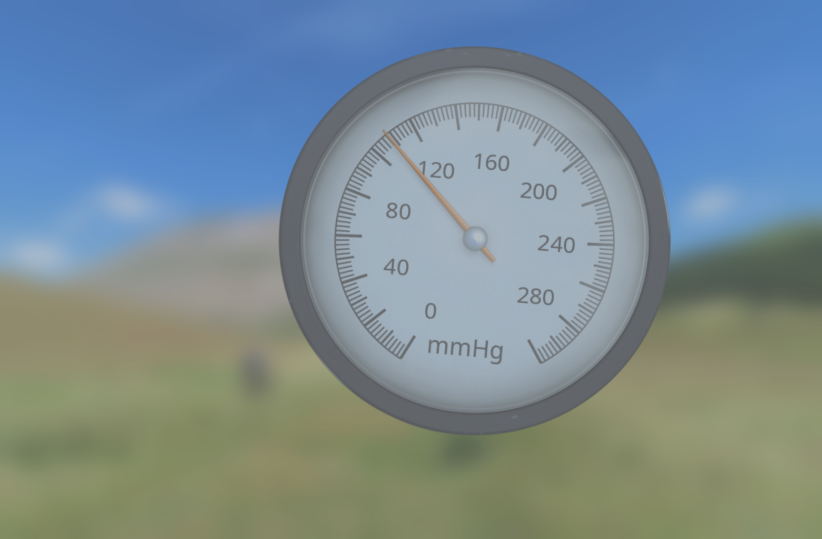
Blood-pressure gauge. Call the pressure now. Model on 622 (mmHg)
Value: 108 (mmHg)
